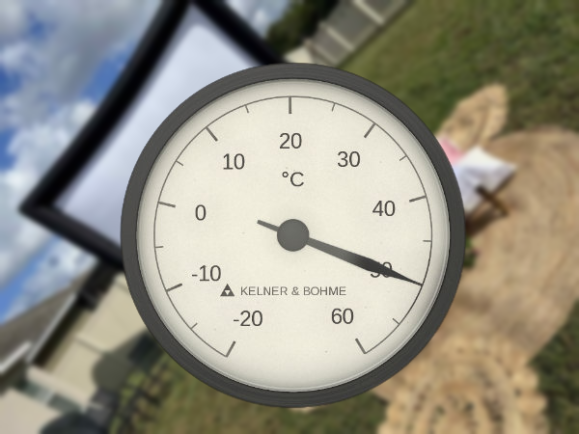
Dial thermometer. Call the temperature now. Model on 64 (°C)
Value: 50 (°C)
